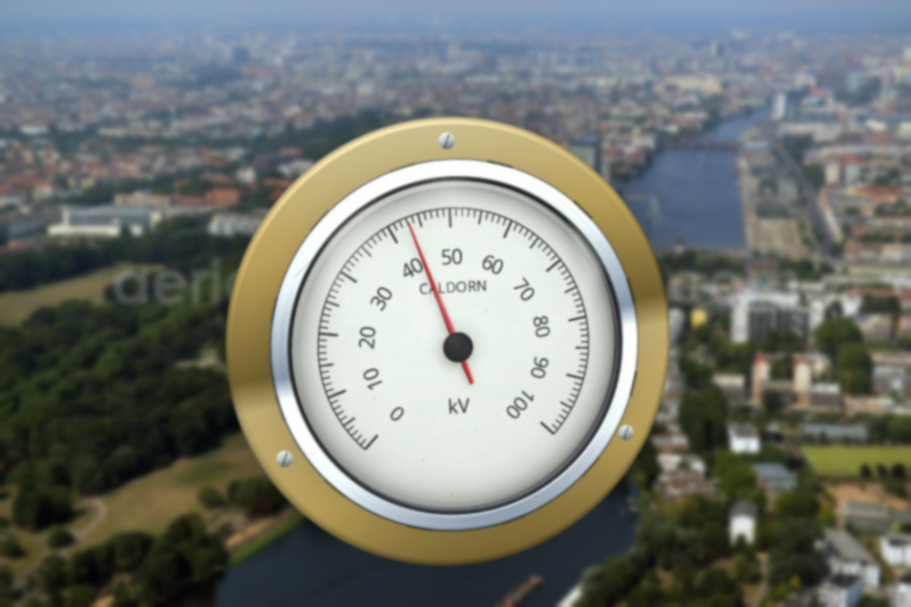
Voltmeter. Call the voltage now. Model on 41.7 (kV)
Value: 43 (kV)
